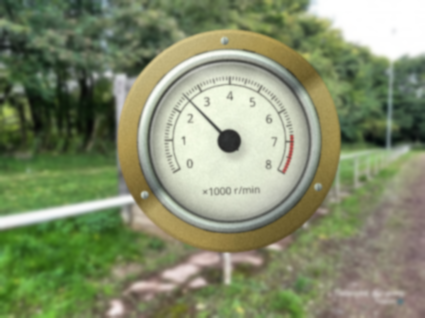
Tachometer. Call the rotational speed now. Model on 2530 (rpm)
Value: 2500 (rpm)
